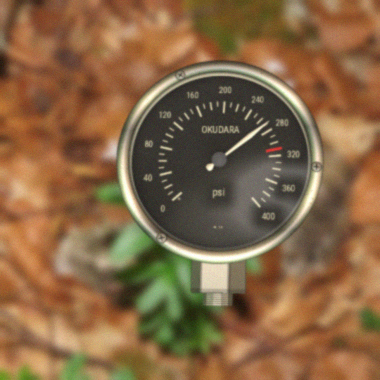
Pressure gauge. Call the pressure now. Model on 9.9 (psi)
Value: 270 (psi)
